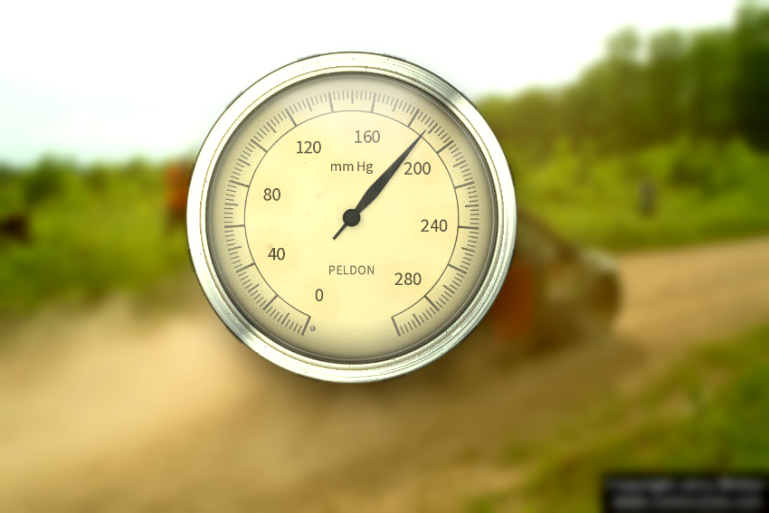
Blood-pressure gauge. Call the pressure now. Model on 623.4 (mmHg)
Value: 188 (mmHg)
